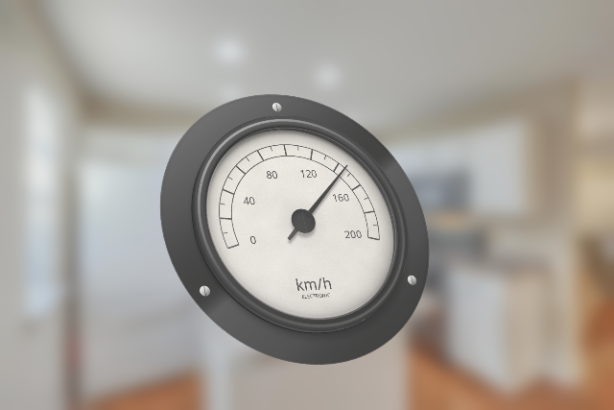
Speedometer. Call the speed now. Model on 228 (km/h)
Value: 145 (km/h)
